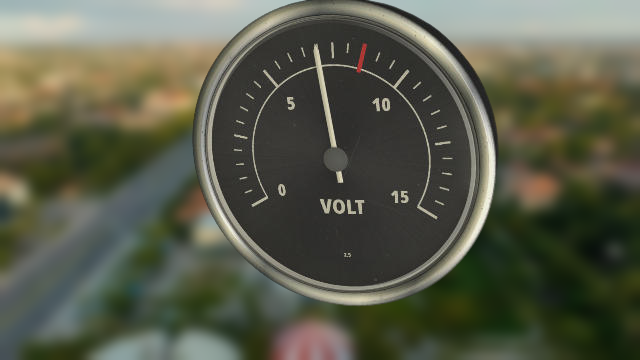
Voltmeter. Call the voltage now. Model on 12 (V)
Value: 7 (V)
